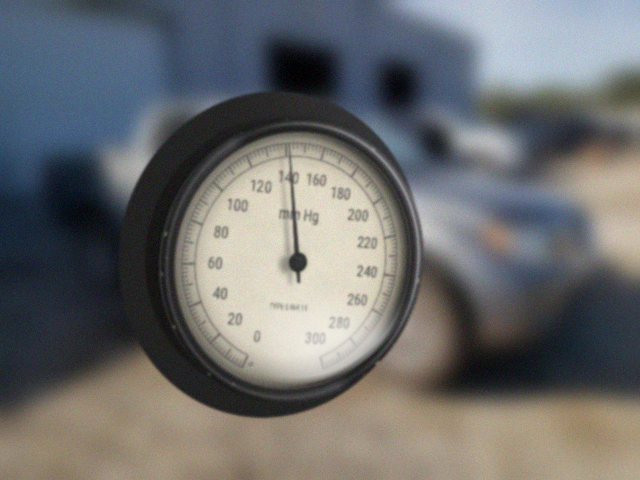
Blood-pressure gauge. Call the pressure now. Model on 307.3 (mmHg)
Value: 140 (mmHg)
